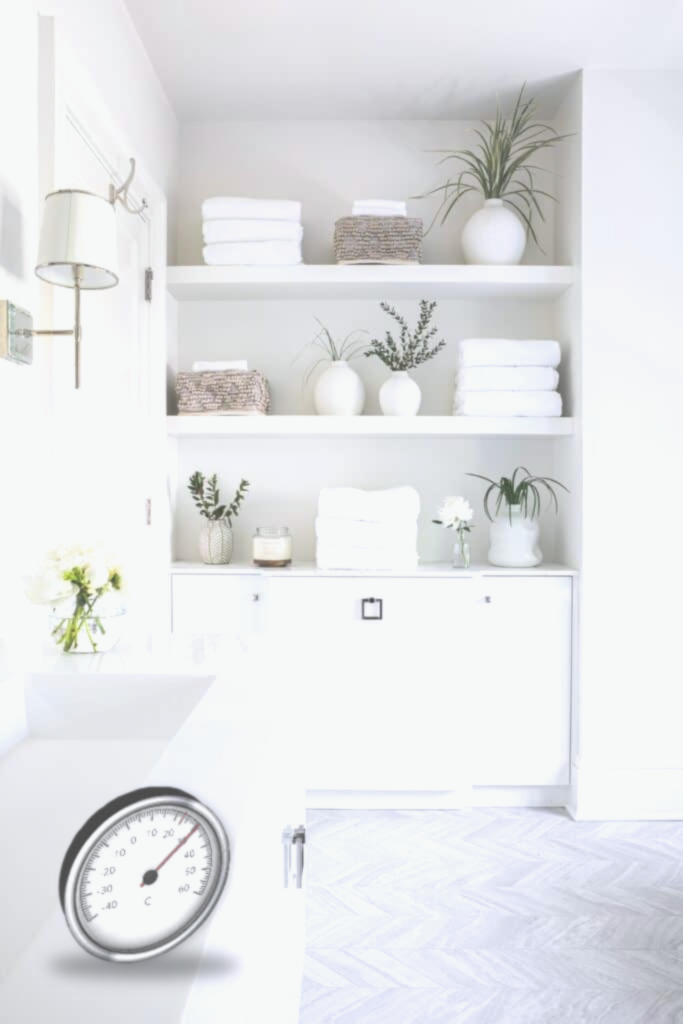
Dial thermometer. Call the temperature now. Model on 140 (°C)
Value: 30 (°C)
